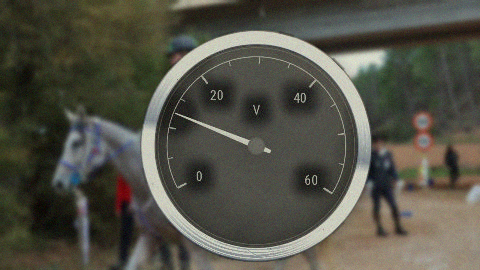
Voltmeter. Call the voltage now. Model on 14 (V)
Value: 12.5 (V)
